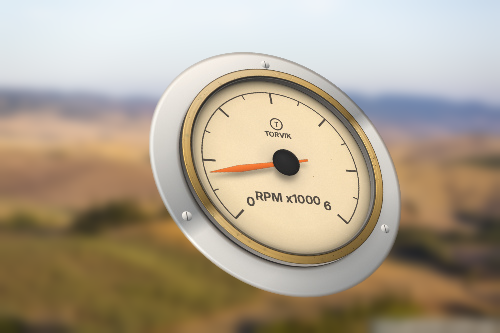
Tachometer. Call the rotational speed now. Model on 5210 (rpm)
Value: 750 (rpm)
